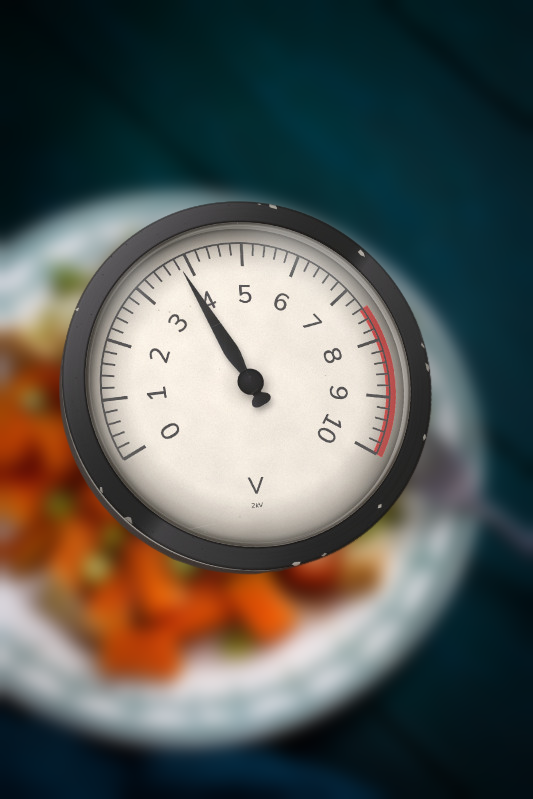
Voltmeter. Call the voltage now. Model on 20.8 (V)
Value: 3.8 (V)
